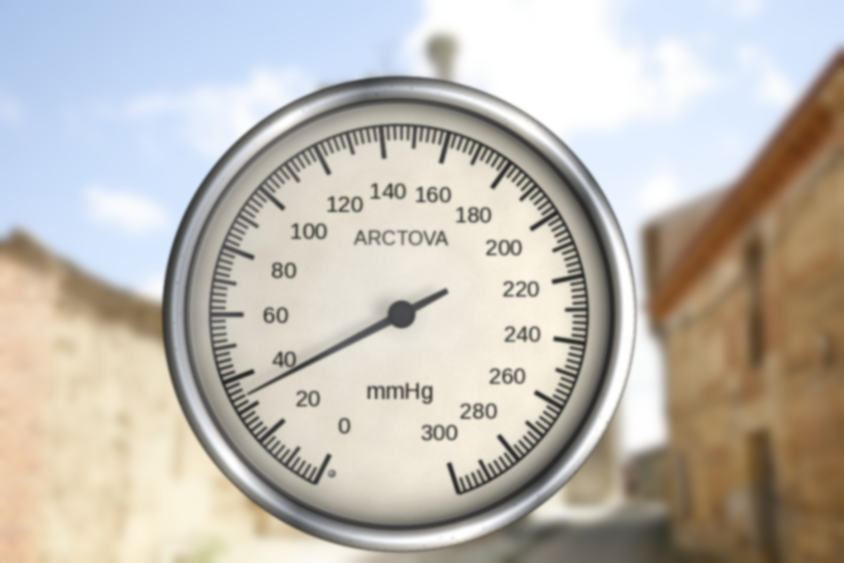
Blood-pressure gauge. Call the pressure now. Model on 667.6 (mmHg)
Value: 34 (mmHg)
